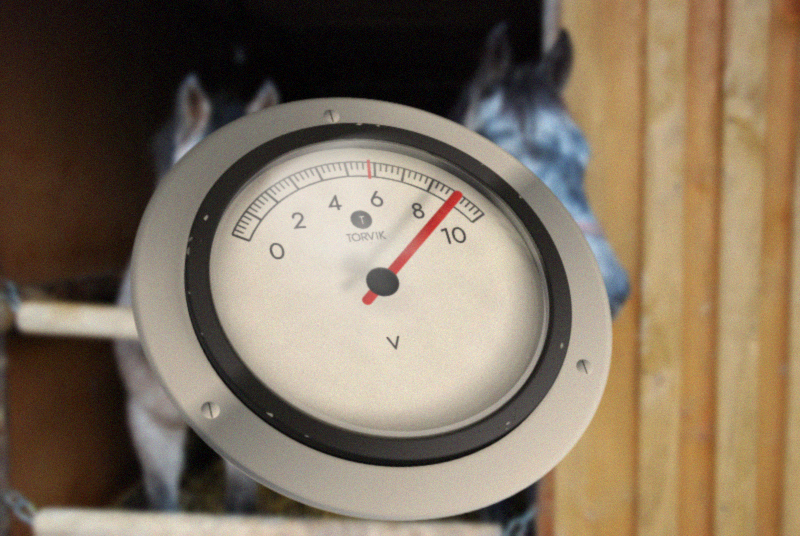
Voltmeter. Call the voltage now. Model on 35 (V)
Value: 9 (V)
